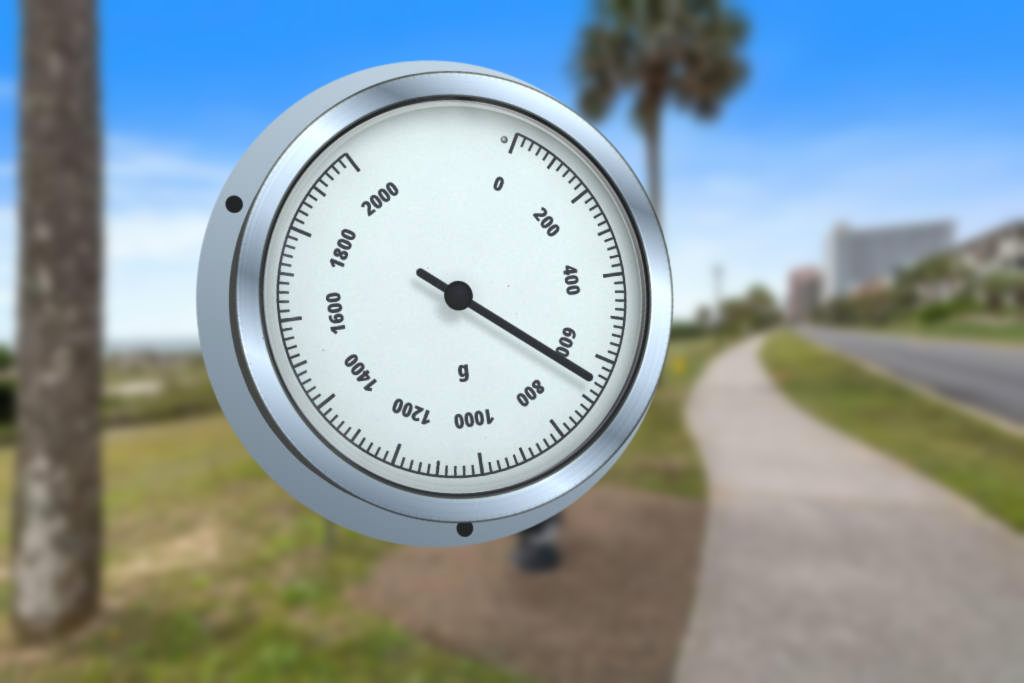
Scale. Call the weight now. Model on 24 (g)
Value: 660 (g)
